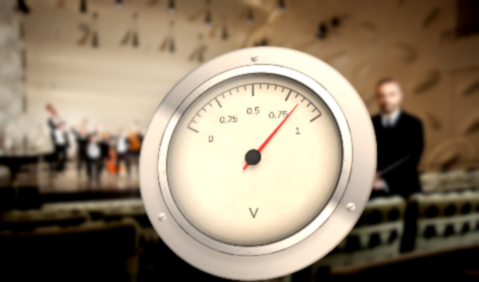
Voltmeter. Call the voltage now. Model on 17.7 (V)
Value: 0.85 (V)
